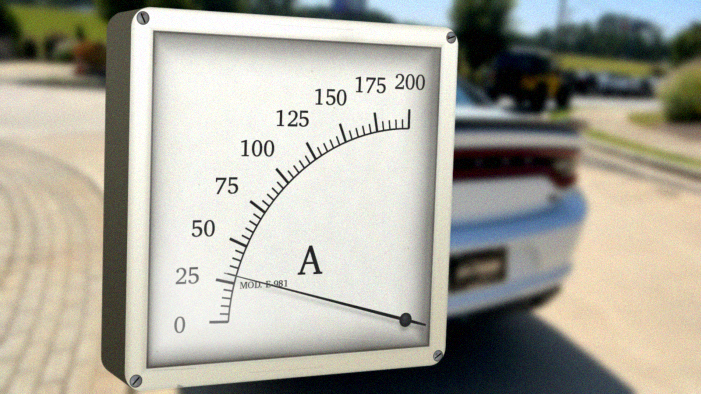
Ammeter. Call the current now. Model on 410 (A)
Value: 30 (A)
